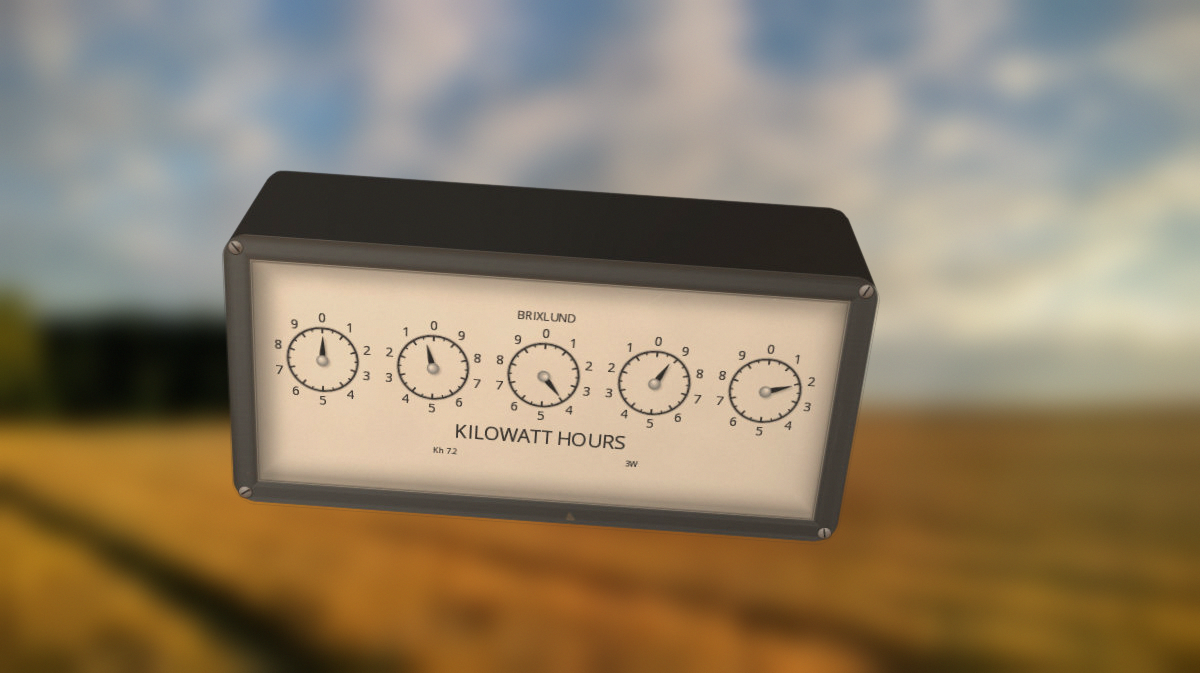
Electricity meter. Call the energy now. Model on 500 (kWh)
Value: 392 (kWh)
